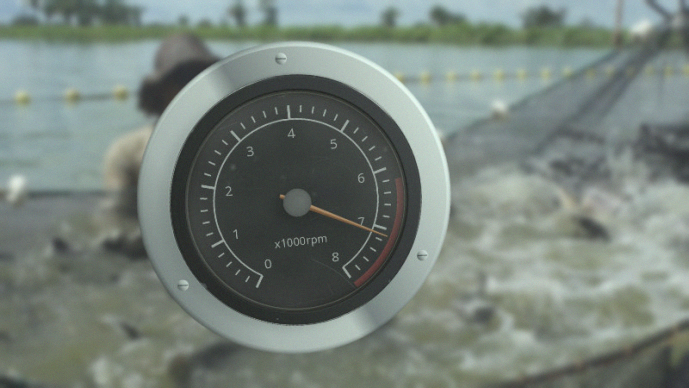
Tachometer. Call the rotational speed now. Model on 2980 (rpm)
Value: 7100 (rpm)
